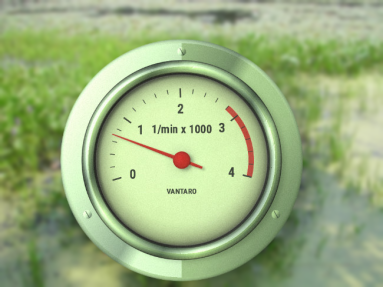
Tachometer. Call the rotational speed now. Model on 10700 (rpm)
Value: 700 (rpm)
